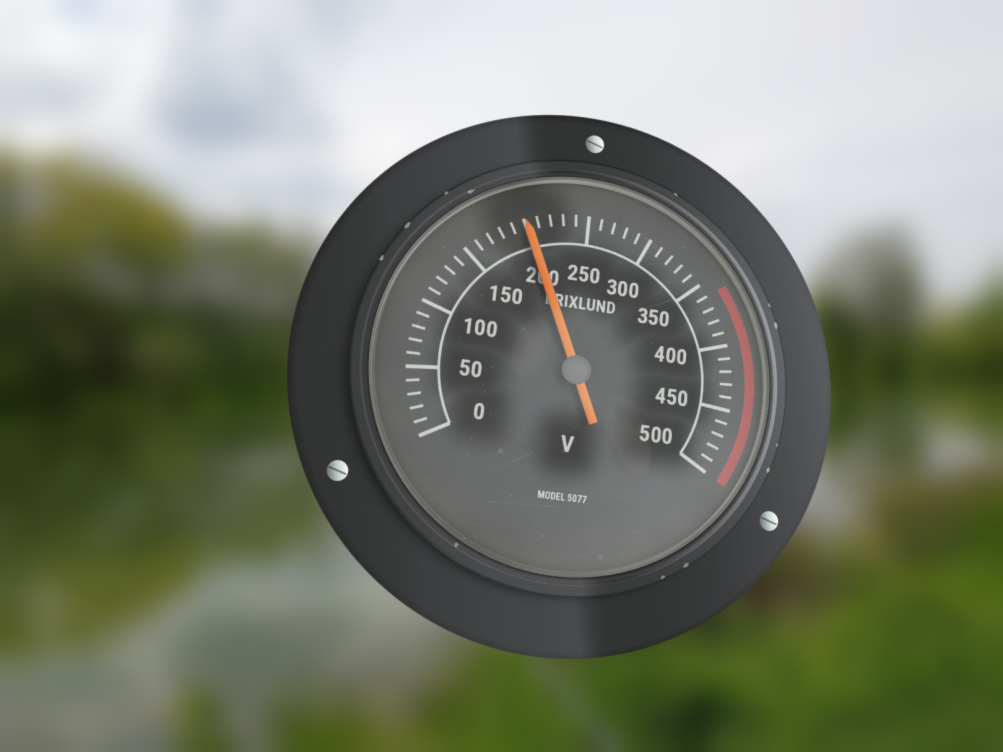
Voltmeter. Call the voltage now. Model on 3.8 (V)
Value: 200 (V)
